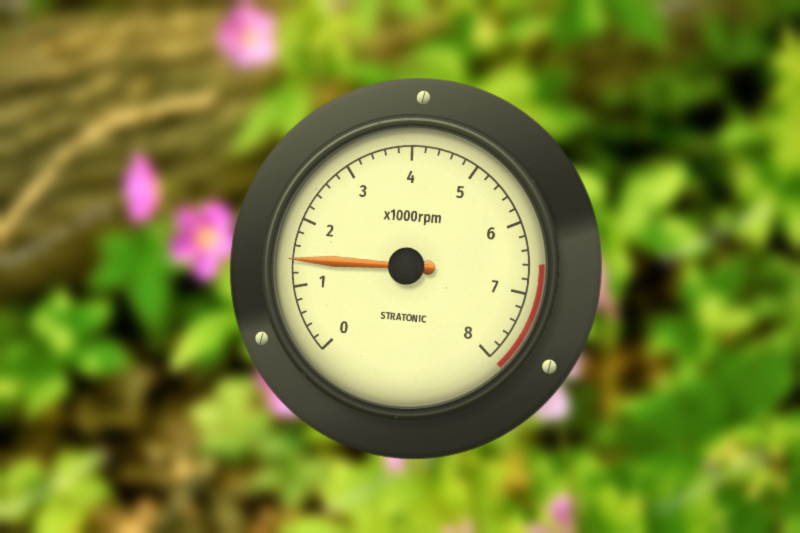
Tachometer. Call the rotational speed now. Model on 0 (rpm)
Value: 1400 (rpm)
